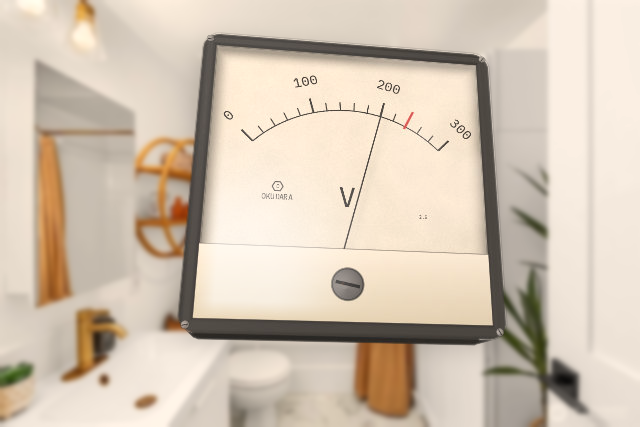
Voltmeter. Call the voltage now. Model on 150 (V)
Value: 200 (V)
